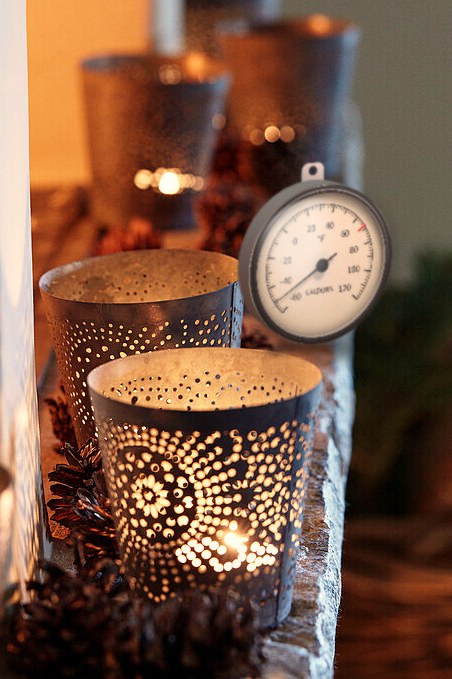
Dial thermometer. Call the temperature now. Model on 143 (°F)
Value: -50 (°F)
